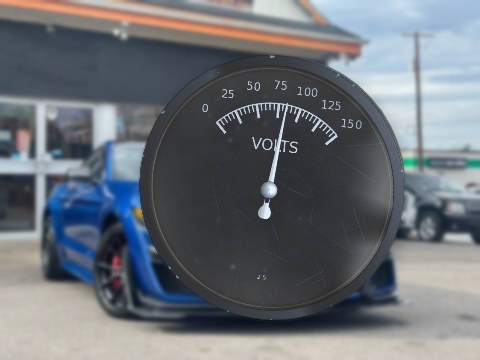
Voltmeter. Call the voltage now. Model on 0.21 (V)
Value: 85 (V)
